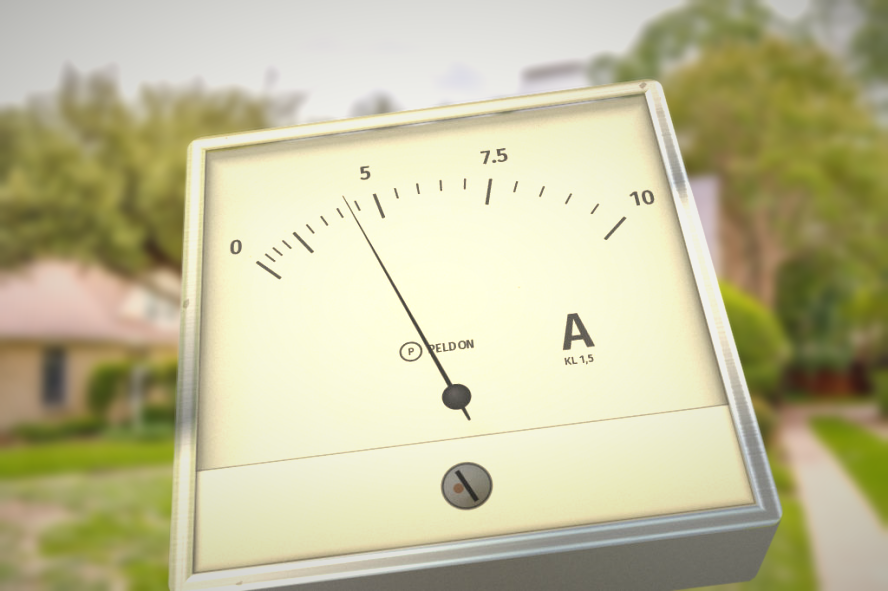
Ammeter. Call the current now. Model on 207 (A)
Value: 4.25 (A)
